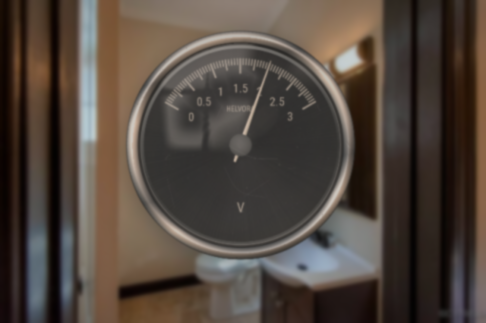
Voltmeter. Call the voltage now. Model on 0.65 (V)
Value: 2 (V)
